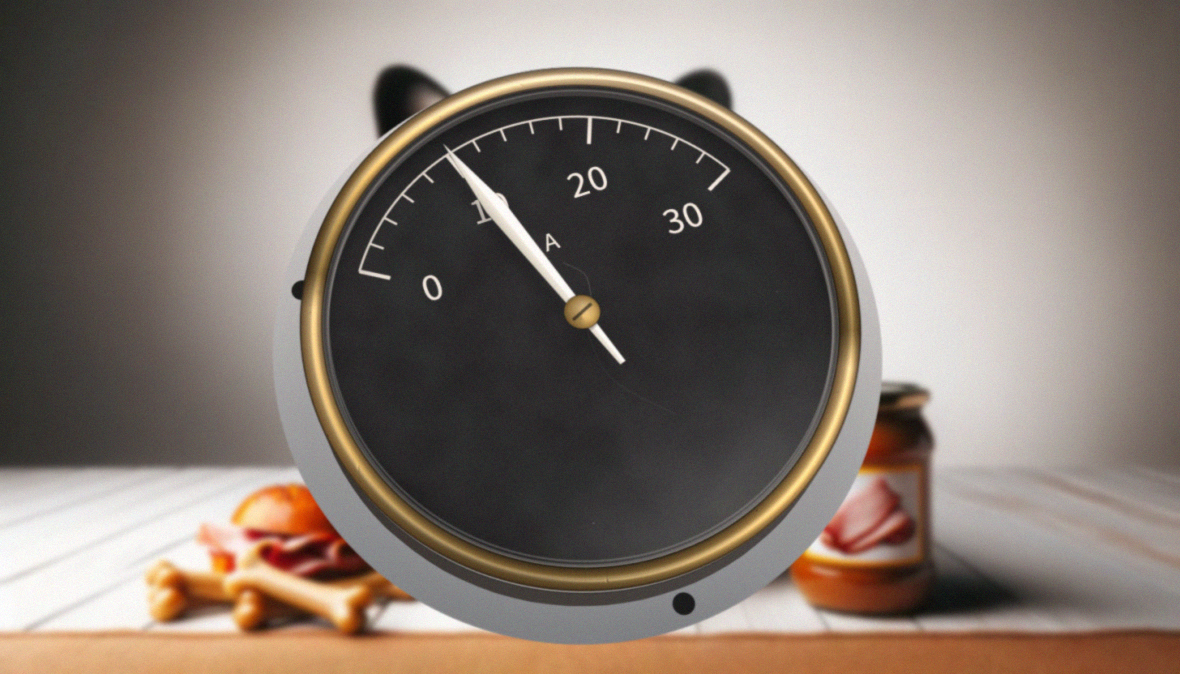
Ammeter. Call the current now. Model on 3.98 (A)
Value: 10 (A)
